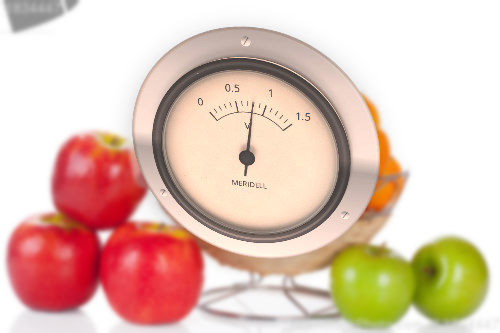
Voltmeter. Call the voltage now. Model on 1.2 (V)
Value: 0.8 (V)
